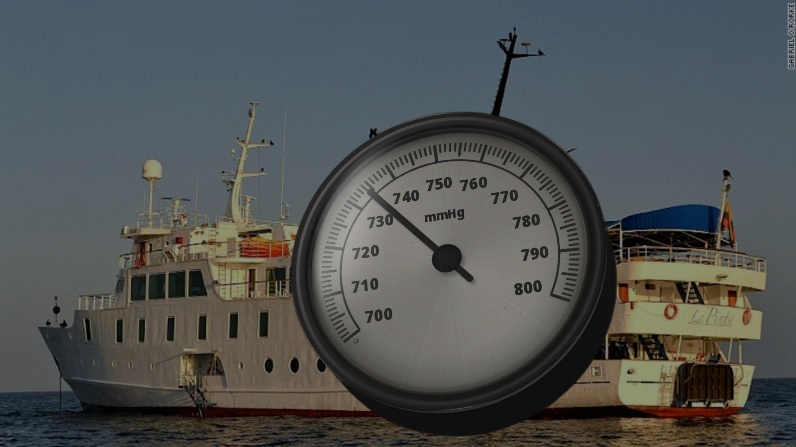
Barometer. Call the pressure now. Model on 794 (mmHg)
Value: 734 (mmHg)
